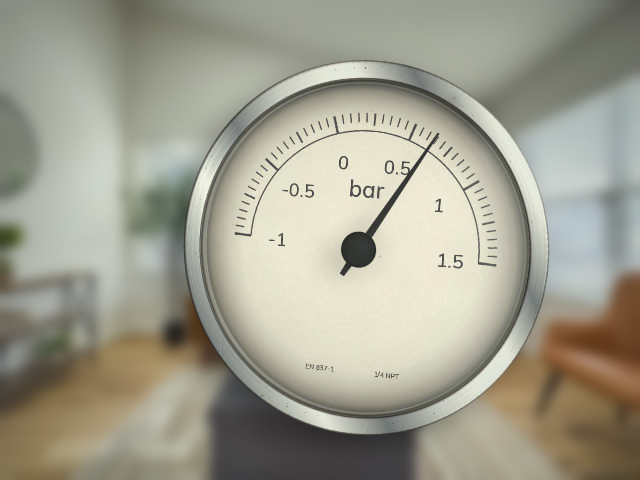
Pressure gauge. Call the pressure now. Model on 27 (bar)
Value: 0.65 (bar)
